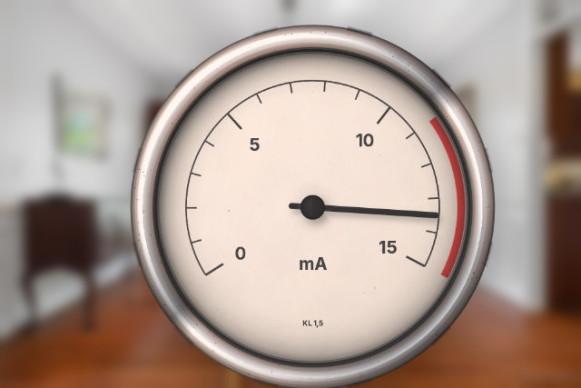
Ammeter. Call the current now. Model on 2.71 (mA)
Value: 13.5 (mA)
